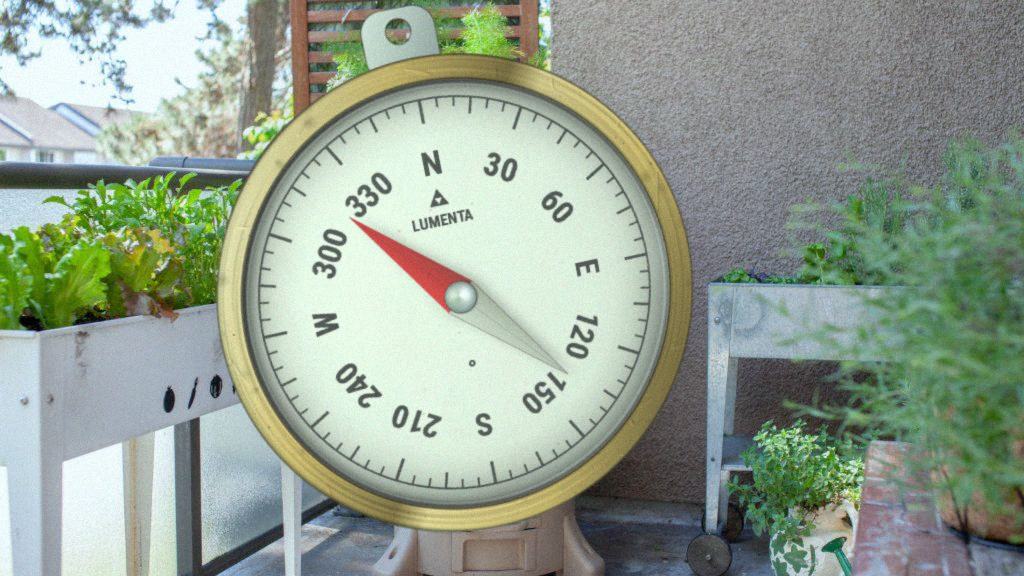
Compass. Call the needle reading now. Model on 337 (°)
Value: 317.5 (°)
